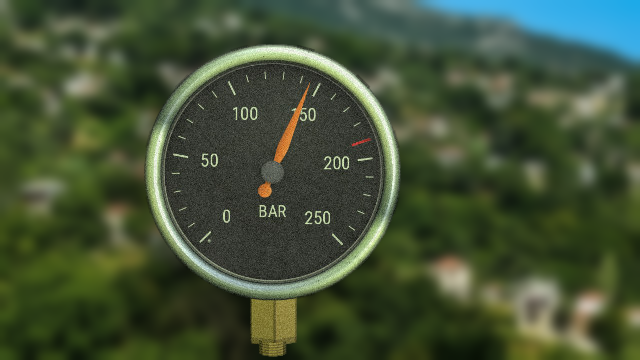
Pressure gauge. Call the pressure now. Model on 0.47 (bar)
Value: 145 (bar)
